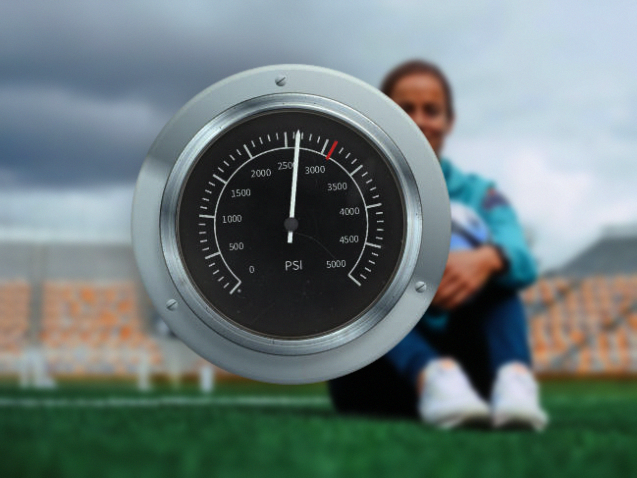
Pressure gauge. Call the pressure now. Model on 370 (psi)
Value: 2650 (psi)
